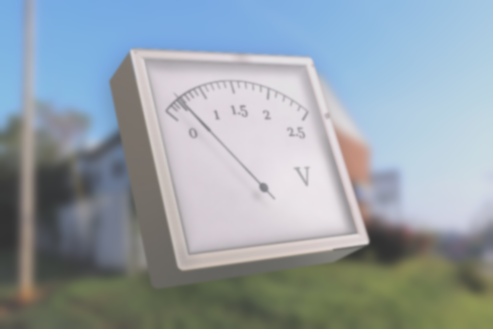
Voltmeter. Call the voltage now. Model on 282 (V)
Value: 0.5 (V)
